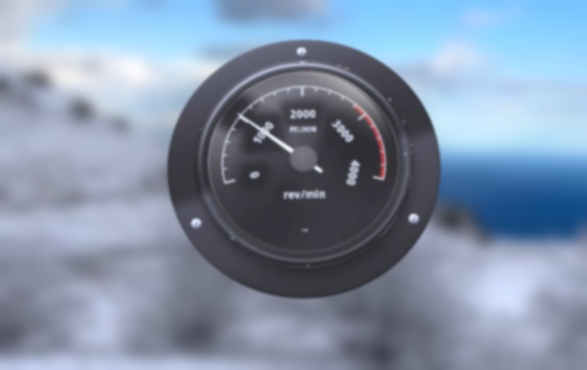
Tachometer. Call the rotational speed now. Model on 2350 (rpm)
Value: 1000 (rpm)
